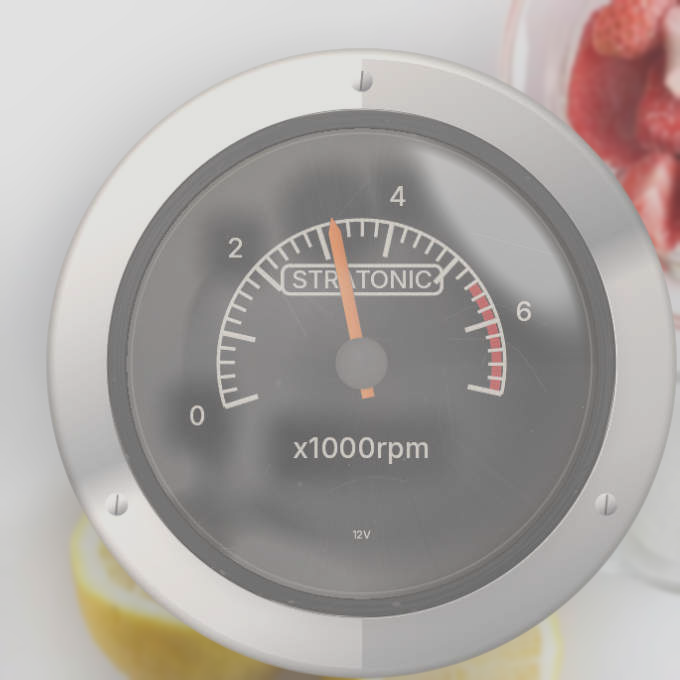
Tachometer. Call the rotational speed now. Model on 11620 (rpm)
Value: 3200 (rpm)
